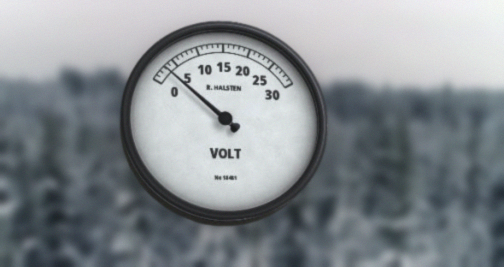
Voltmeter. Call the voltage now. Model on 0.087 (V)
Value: 3 (V)
